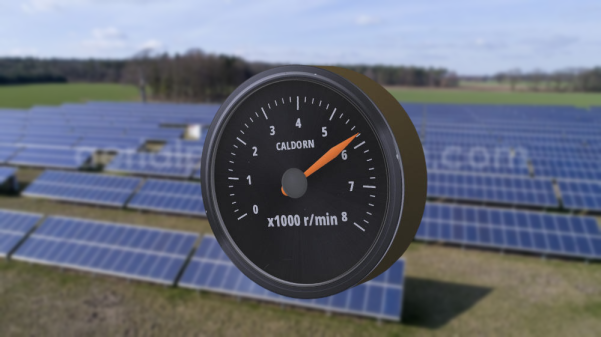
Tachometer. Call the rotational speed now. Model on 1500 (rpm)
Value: 5800 (rpm)
